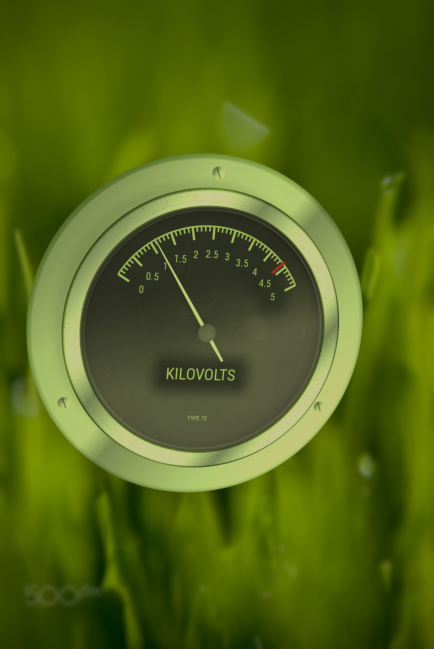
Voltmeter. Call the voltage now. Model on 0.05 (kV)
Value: 1.1 (kV)
